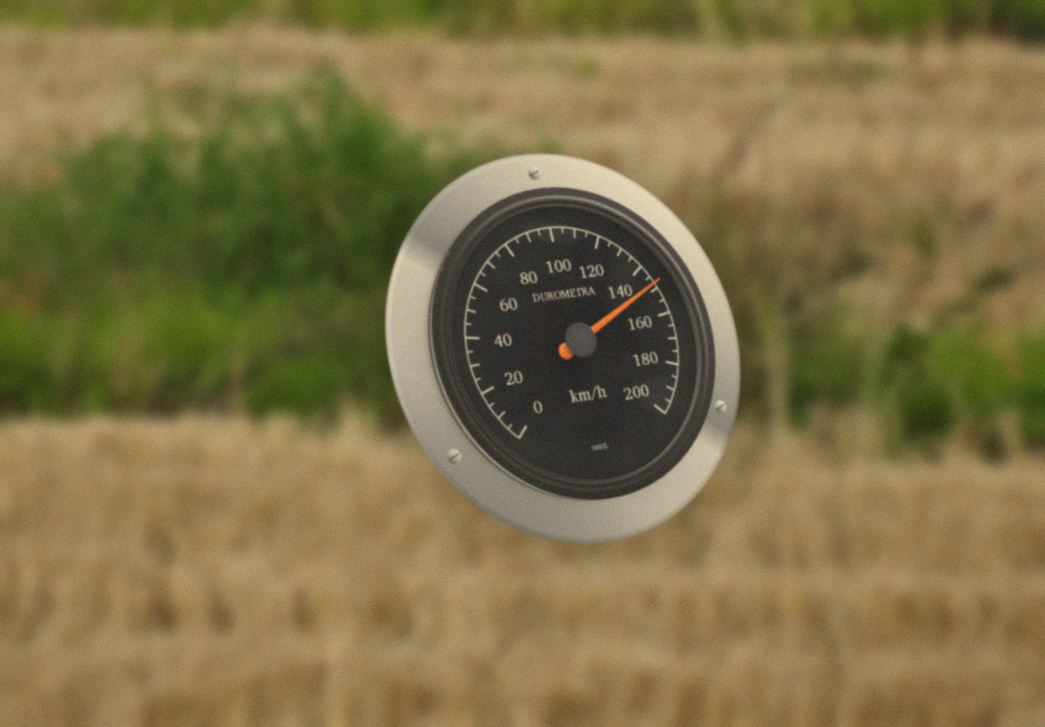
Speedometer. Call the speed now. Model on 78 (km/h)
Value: 147.5 (km/h)
